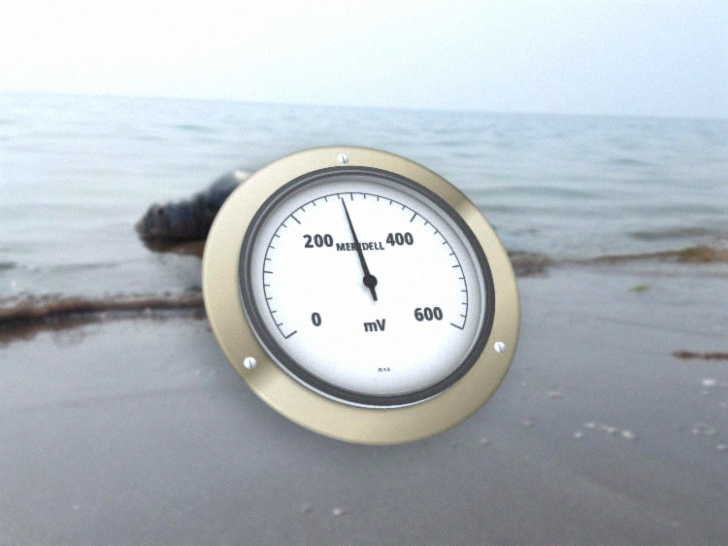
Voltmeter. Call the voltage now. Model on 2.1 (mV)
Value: 280 (mV)
